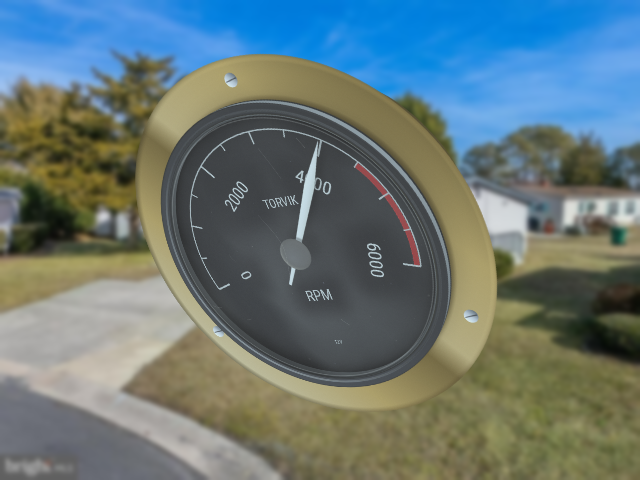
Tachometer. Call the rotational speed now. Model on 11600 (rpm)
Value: 4000 (rpm)
